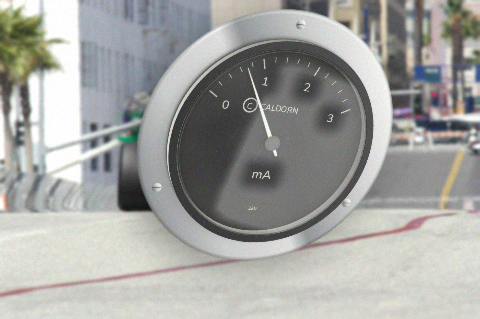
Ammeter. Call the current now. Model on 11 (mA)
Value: 0.7 (mA)
